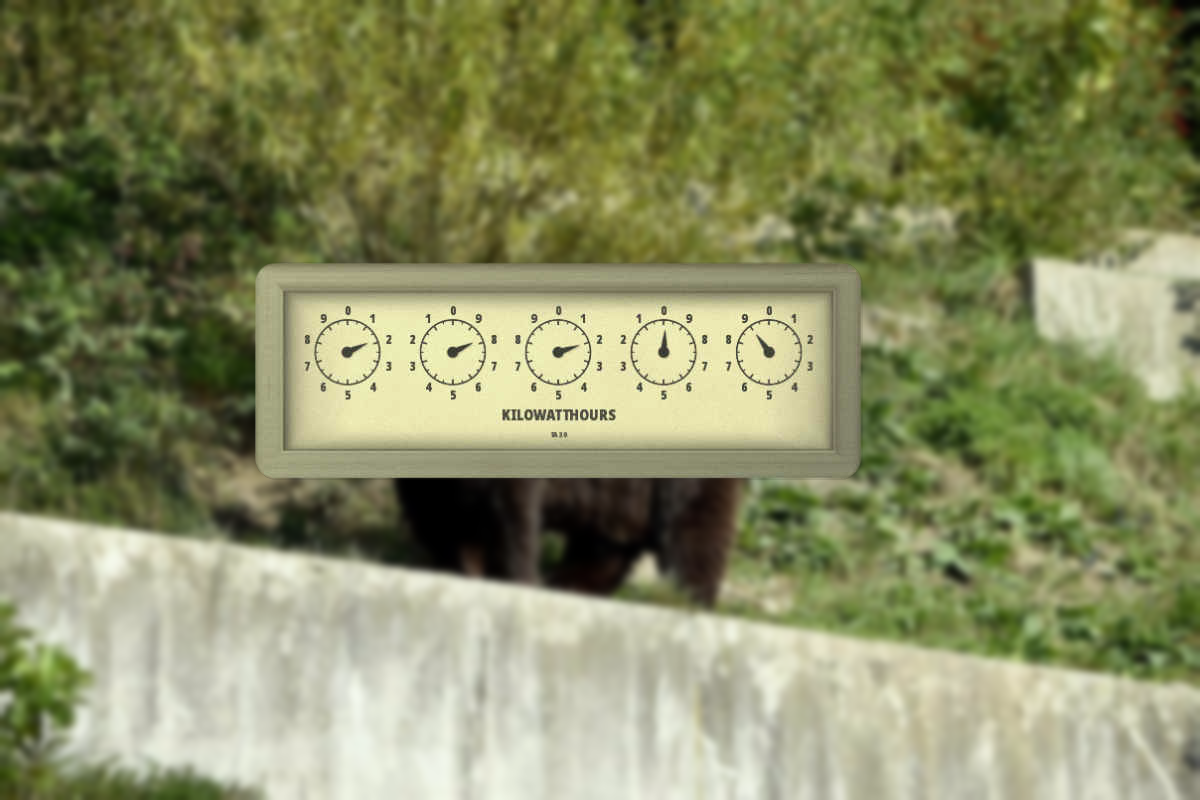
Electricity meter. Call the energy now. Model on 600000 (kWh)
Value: 18199 (kWh)
